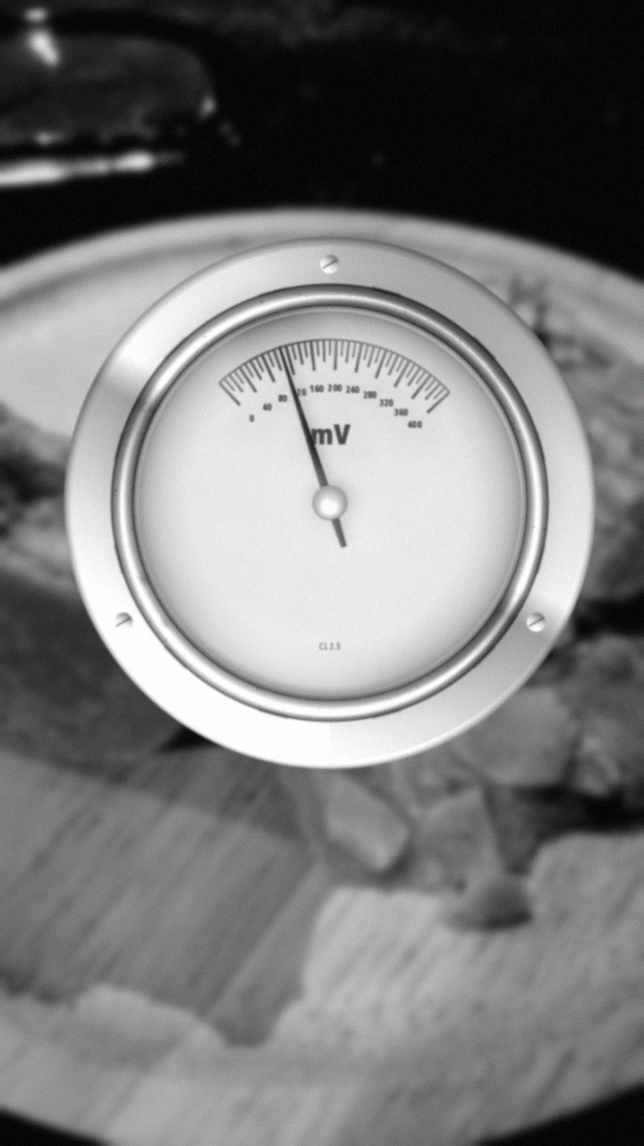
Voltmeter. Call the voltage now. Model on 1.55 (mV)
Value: 110 (mV)
